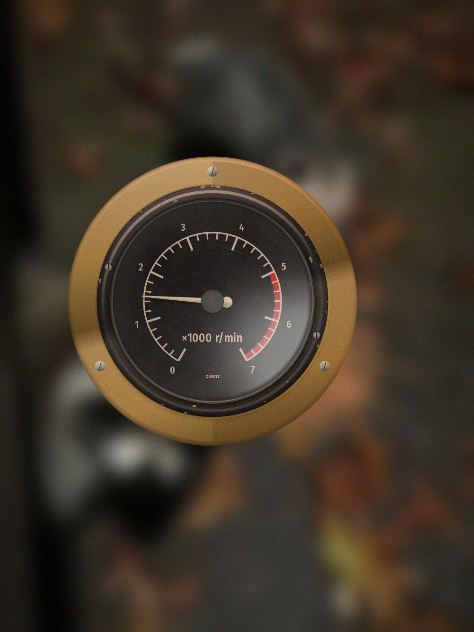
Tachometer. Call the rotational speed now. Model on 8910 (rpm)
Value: 1500 (rpm)
